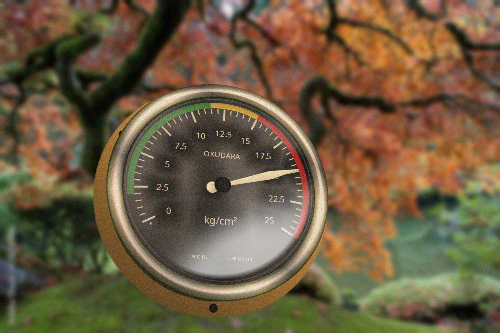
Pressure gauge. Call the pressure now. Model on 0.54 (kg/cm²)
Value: 20 (kg/cm²)
